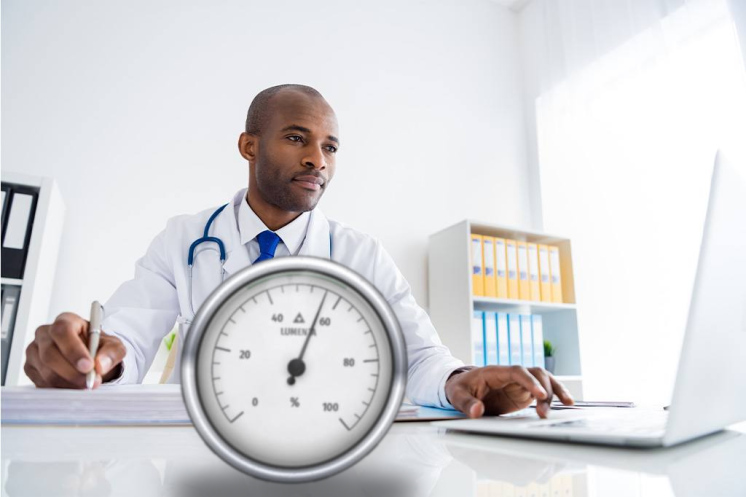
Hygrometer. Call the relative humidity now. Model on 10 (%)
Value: 56 (%)
